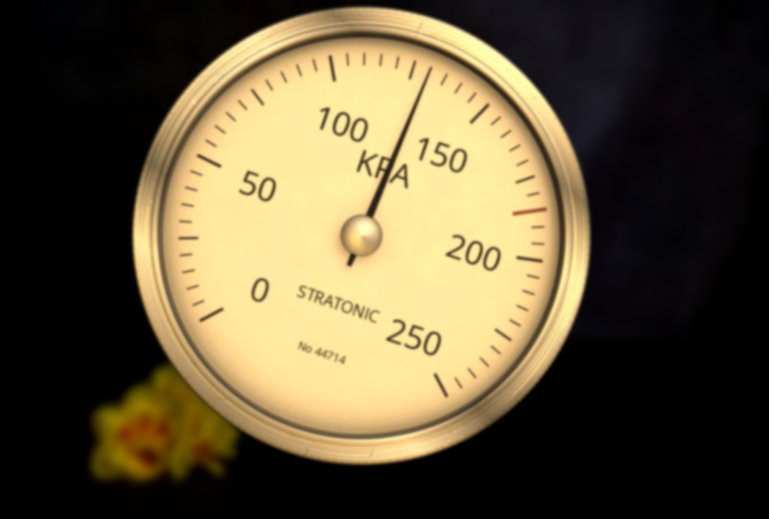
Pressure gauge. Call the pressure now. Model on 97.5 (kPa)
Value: 130 (kPa)
